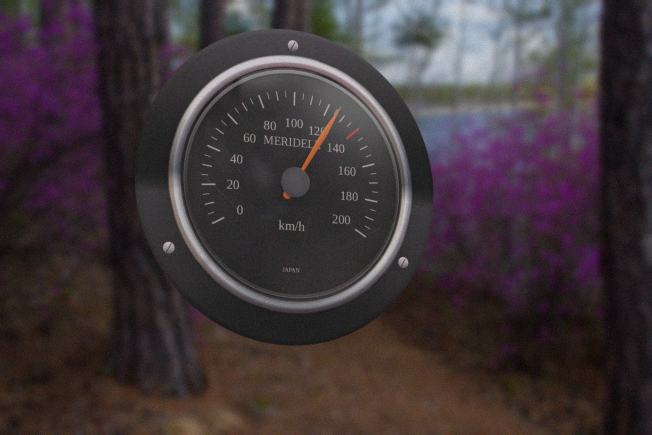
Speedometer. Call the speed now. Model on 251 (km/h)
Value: 125 (km/h)
